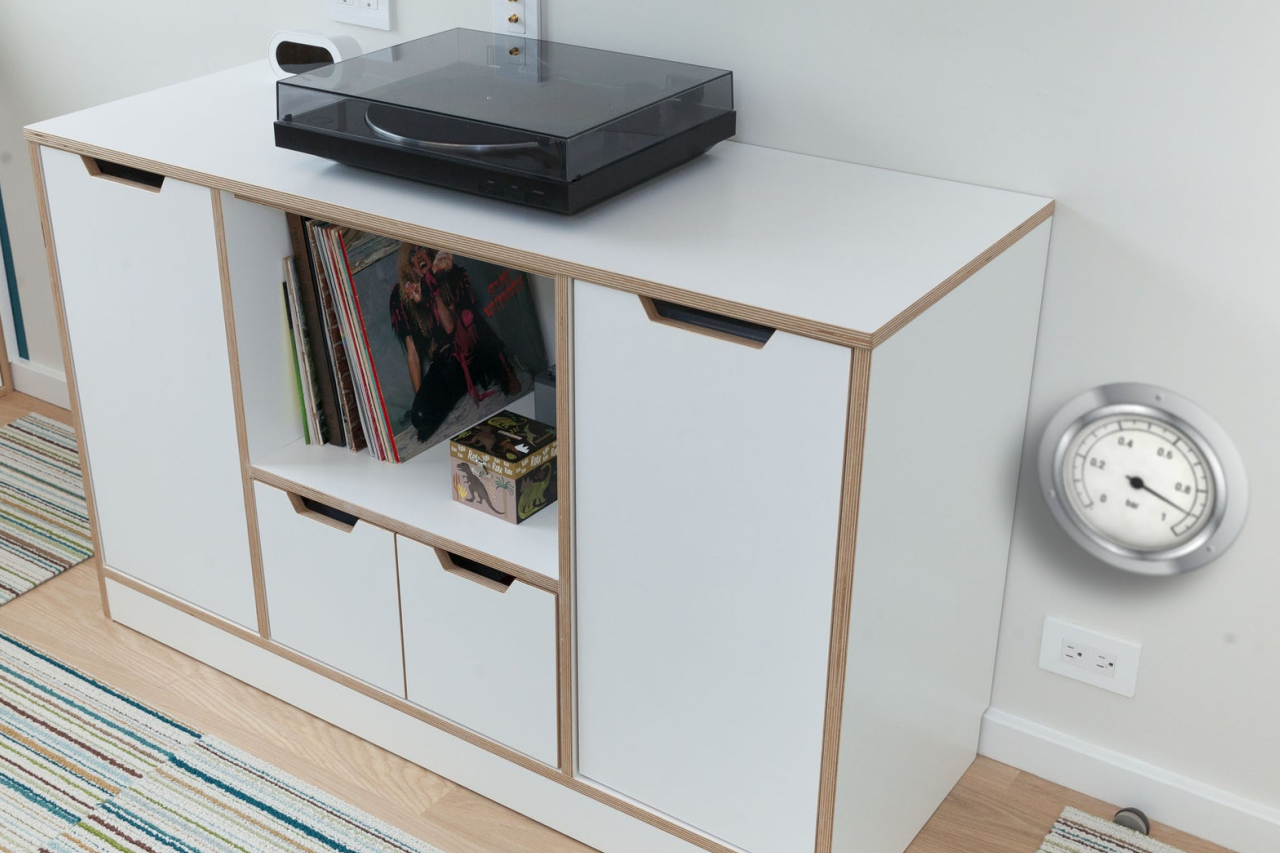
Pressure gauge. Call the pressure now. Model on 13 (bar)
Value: 0.9 (bar)
